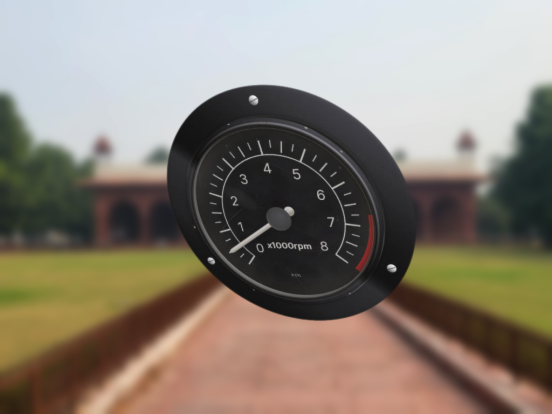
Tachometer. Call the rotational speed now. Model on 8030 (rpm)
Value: 500 (rpm)
